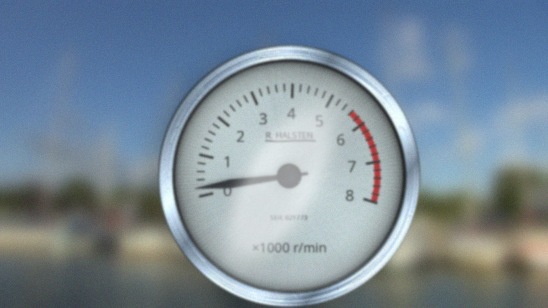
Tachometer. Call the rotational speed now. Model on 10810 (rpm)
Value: 200 (rpm)
